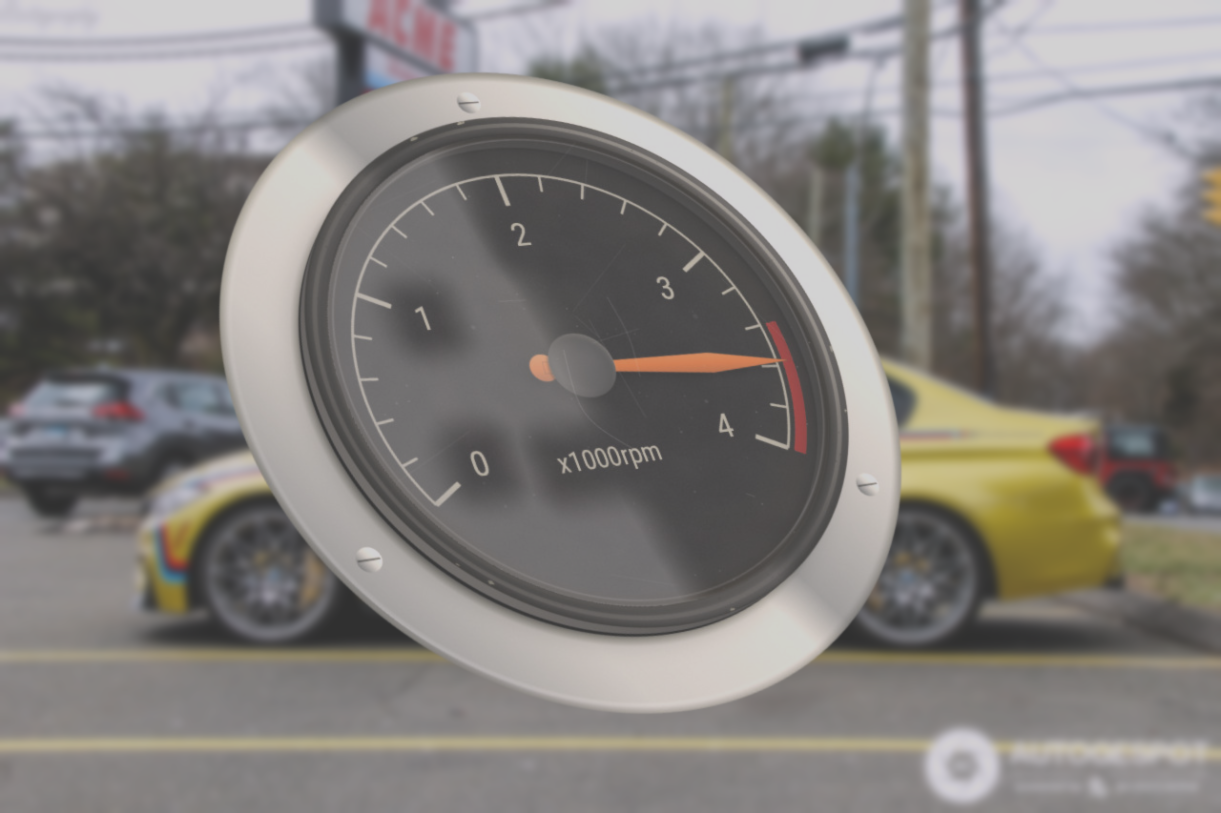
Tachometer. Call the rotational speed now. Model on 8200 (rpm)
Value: 3600 (rpm)
